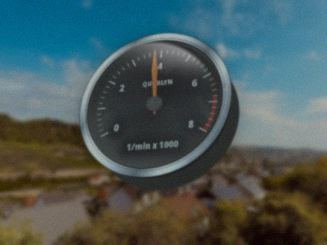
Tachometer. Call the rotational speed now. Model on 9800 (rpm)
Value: 3800 (rpm)
